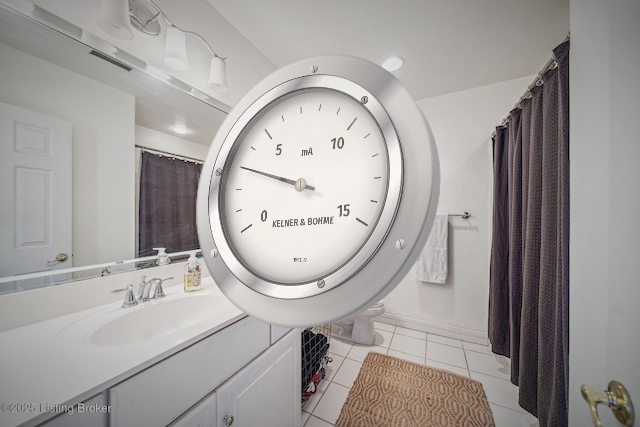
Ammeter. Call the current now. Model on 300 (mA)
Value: 3 (mA)
